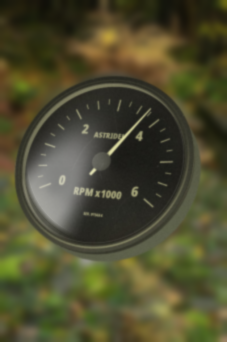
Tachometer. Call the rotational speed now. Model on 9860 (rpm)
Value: 3750 (rpm)
